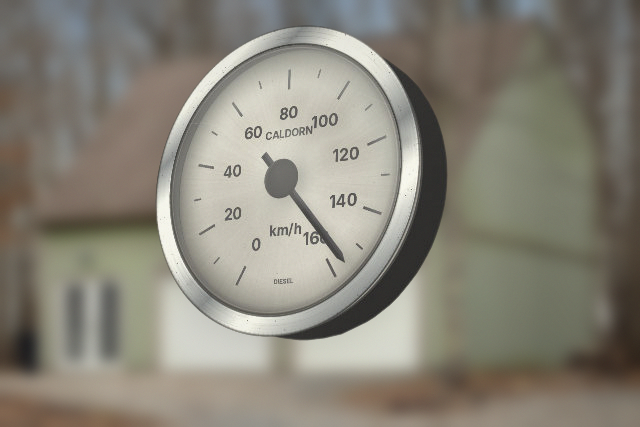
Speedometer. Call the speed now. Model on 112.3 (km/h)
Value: 155 (km/h)
